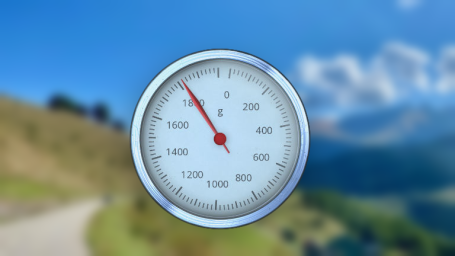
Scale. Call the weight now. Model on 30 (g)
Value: 1820 (g)
